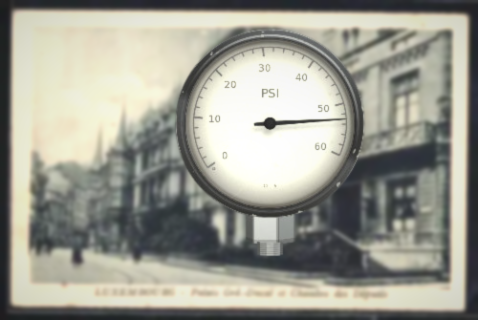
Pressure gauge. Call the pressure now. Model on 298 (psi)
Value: 53 (psi)
